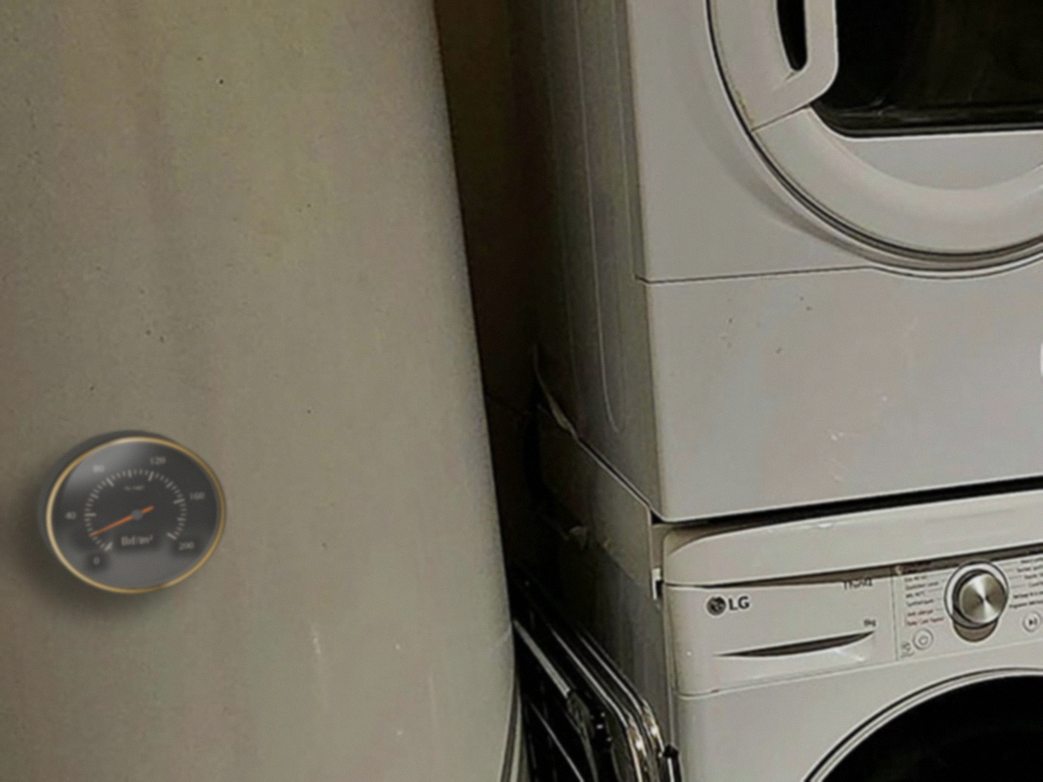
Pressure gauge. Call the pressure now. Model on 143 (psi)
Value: 20 (psi)
